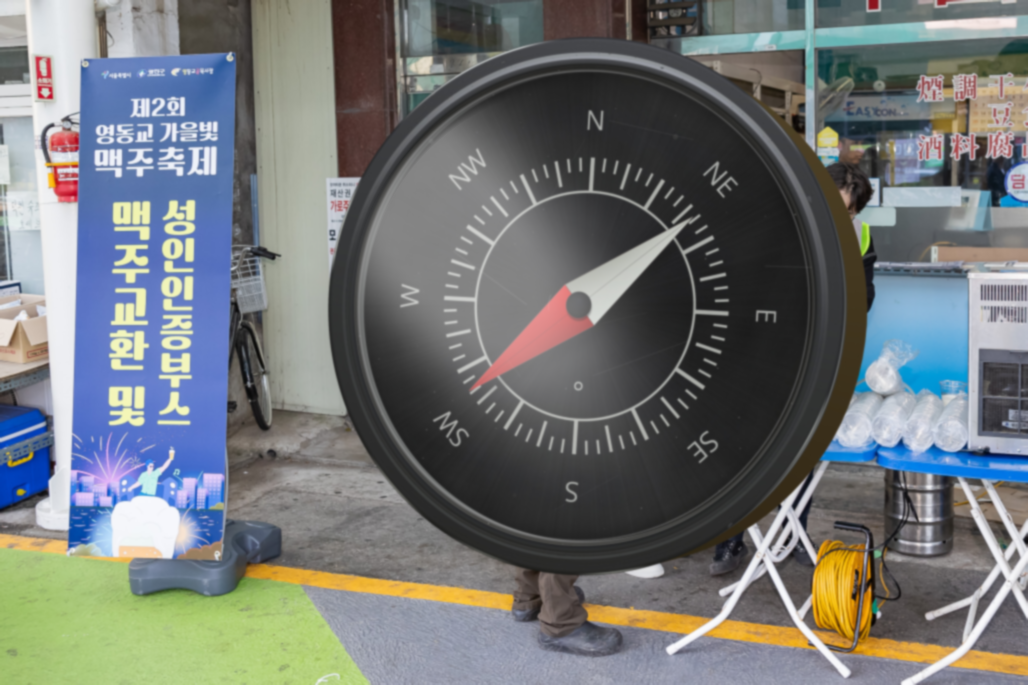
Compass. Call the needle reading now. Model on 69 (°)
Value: 230 (°)
